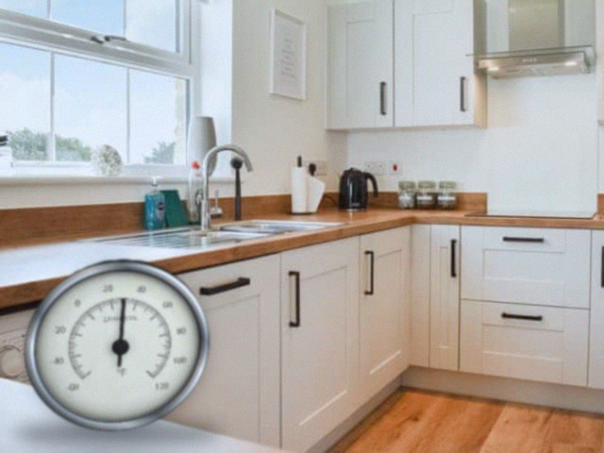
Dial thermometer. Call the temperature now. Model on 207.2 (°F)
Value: 30 (°F)
